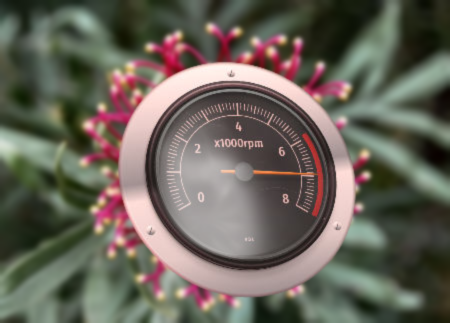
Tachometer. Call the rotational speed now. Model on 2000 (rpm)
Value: 7000 (rpm)
